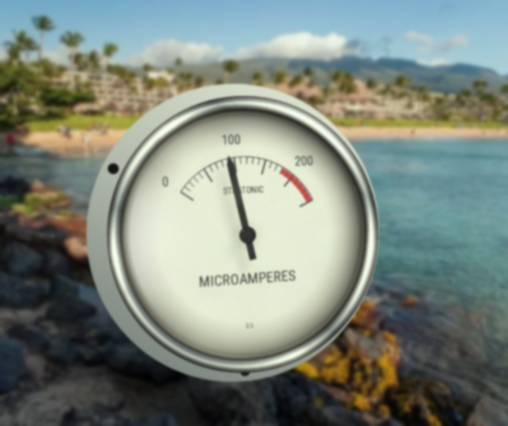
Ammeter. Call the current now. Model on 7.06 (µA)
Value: 90 (µA)
